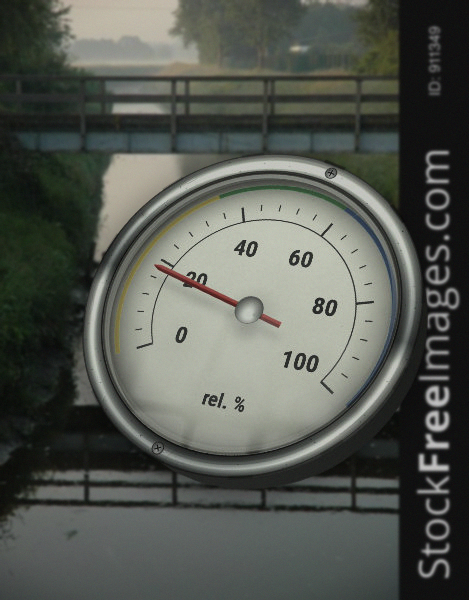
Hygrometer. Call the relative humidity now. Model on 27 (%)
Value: 18 (%)
